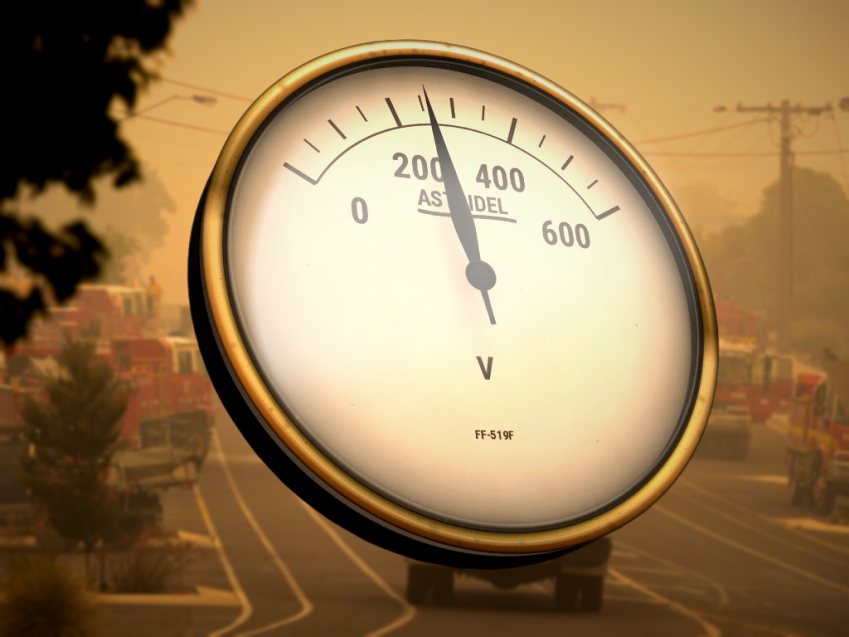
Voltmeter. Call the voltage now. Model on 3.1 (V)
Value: 250 (V)
